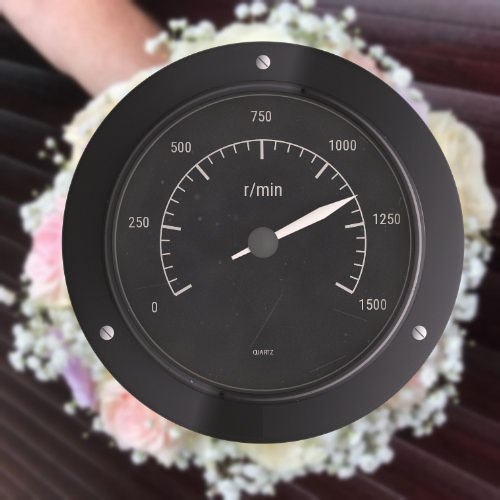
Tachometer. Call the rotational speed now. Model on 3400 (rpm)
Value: 1150 (rpm)
